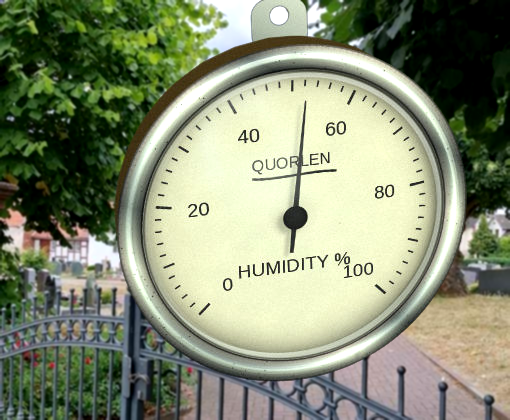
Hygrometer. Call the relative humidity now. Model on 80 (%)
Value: 52 (%)
